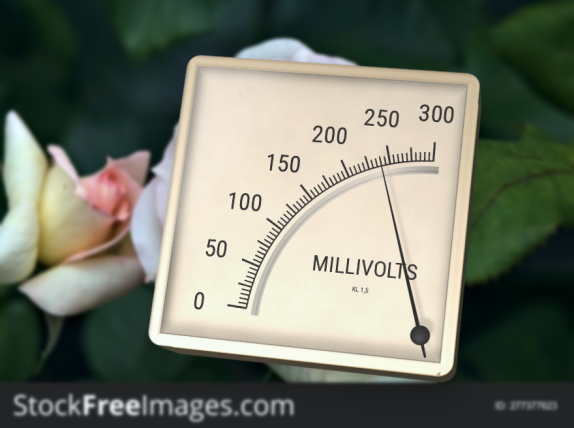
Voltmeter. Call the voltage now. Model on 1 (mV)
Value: 240 (mV)
